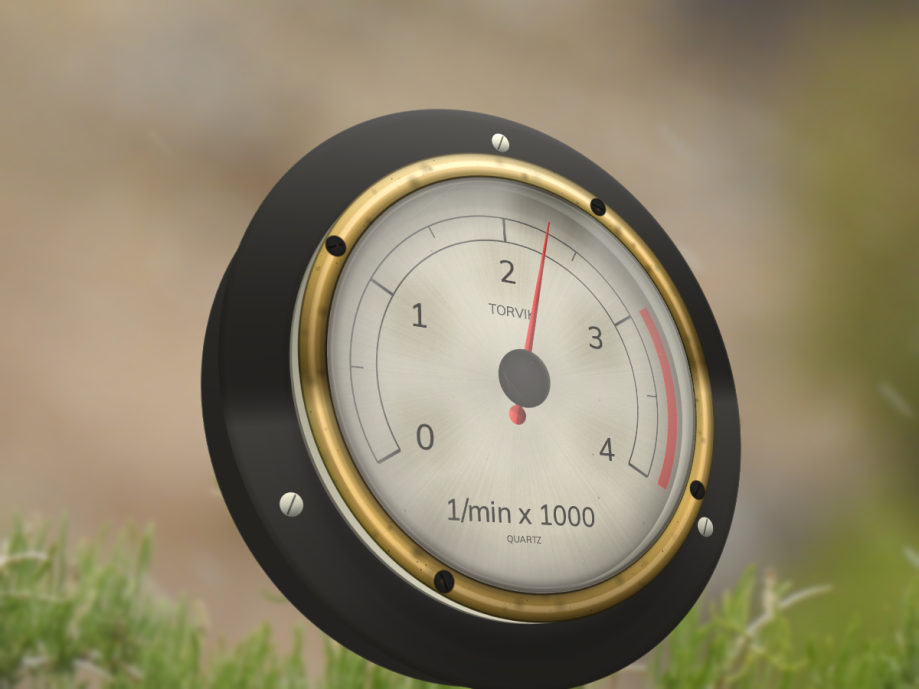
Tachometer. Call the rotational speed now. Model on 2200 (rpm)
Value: 2250 (rpm)
